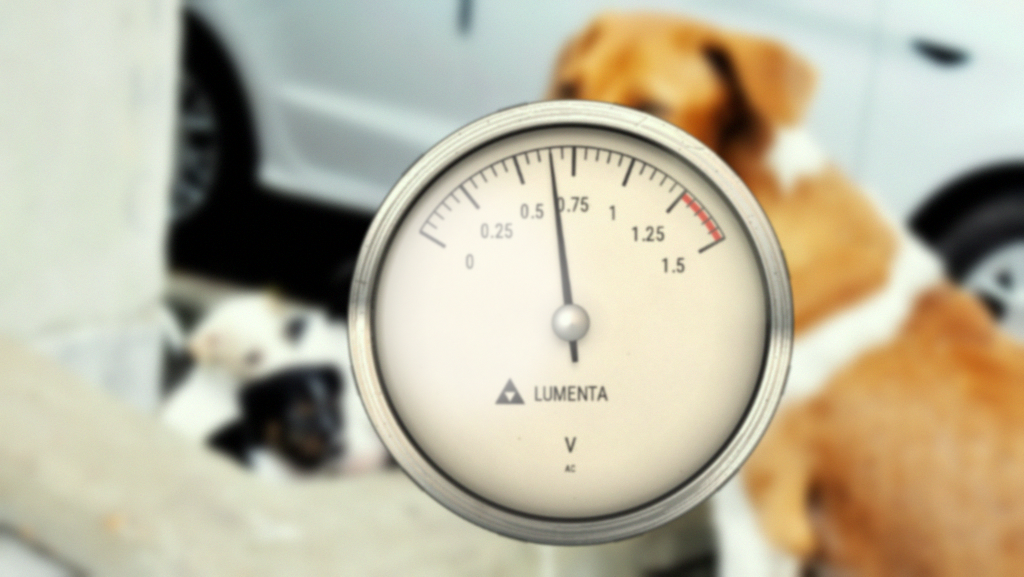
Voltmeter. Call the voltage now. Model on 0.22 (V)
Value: 0.65 (V)
